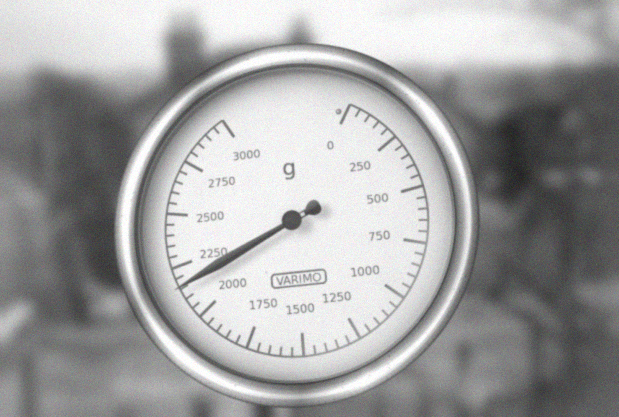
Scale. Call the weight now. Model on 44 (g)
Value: 2150 (g)
